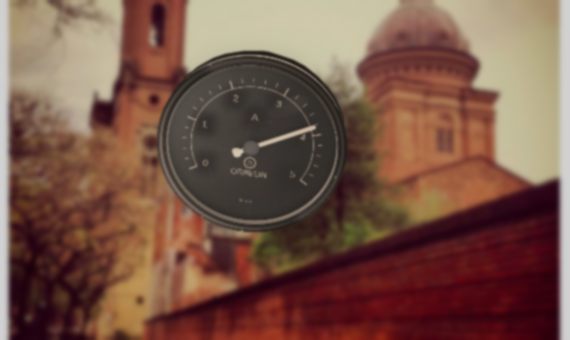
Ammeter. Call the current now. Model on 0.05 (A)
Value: 3.8 (A)
